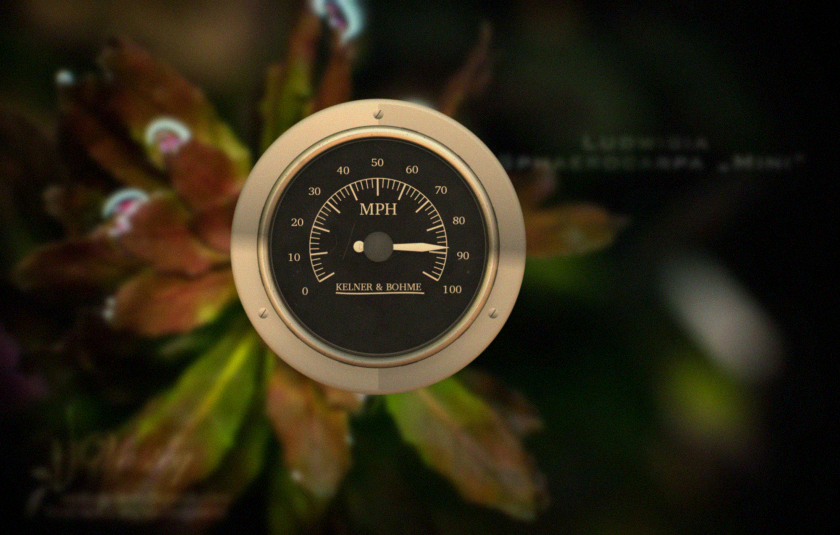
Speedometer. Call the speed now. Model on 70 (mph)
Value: 88 (mph)
